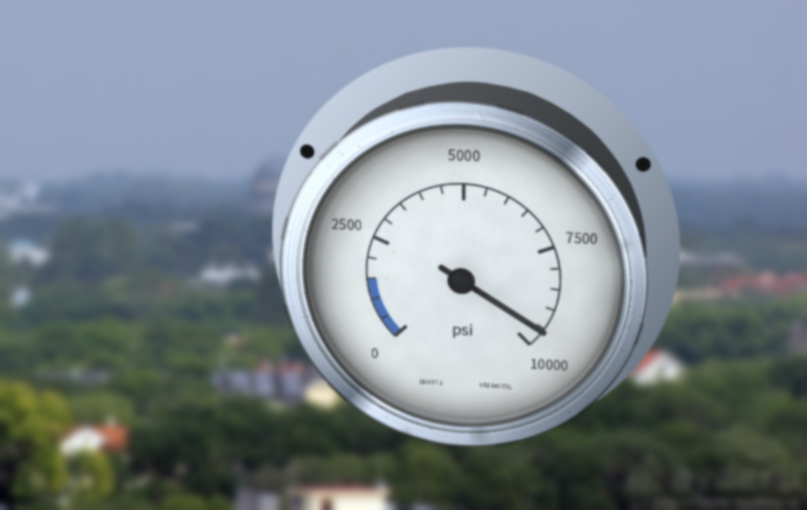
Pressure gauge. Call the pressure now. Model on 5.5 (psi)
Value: 9500 (psi)
